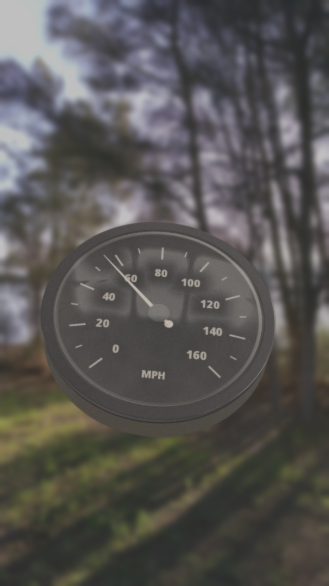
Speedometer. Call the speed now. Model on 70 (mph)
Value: 55 (mph)
